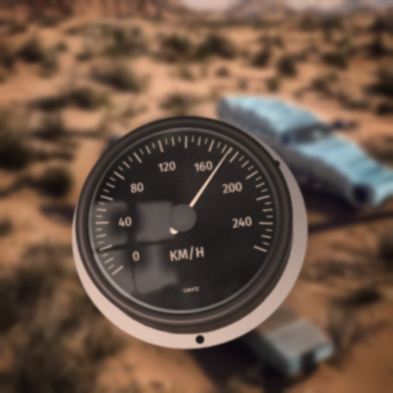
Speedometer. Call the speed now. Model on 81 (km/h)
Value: 175 (km/h)
